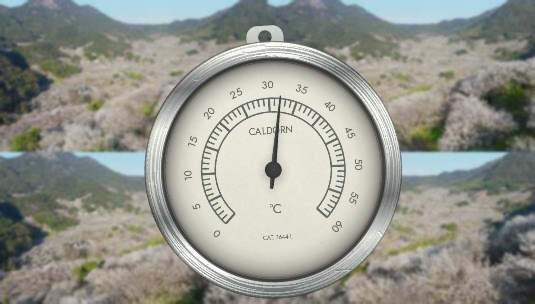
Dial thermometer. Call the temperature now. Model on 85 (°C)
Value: 32 (°C)
